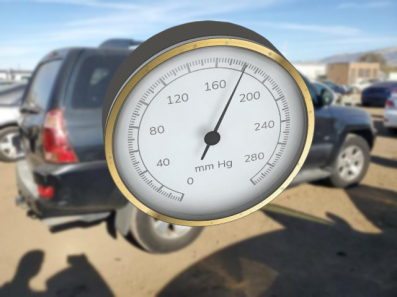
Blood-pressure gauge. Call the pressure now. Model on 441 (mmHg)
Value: 180 (mmHg)
